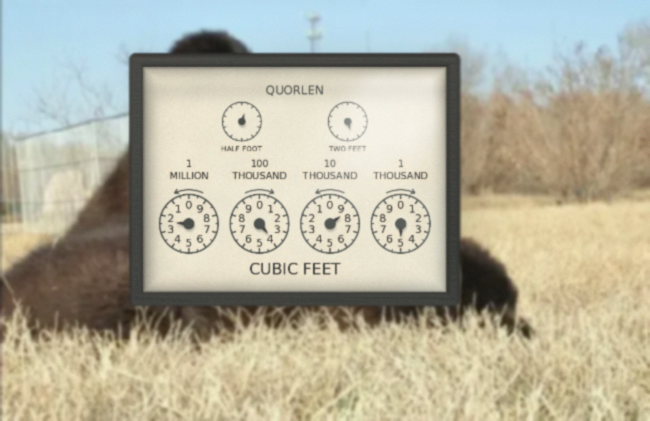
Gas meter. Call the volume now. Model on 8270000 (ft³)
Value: 238500 (ft³)
